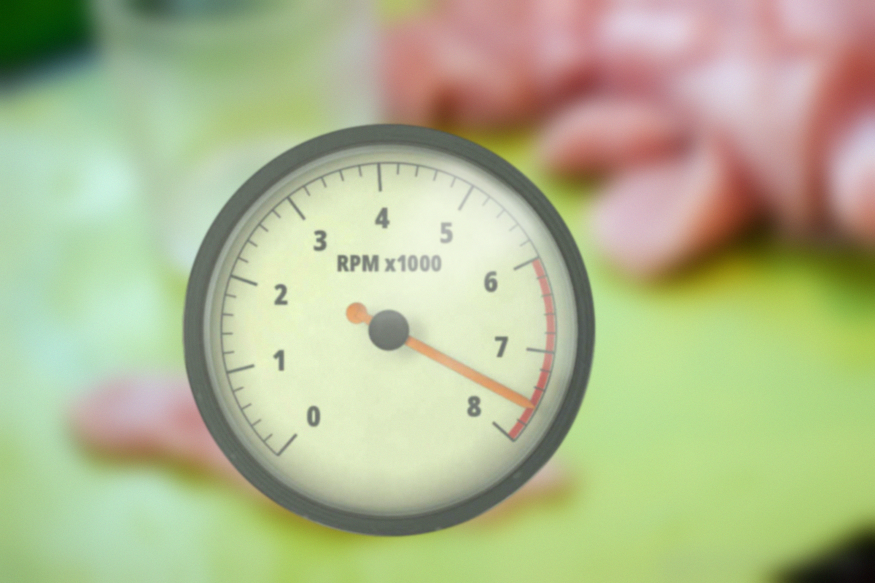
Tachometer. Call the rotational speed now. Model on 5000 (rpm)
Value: 7600 (rpm)
